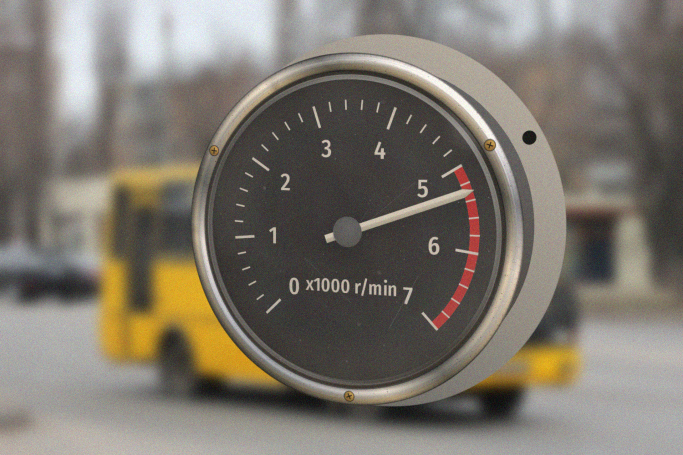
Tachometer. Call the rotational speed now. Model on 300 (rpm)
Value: 5300 (rpm)
